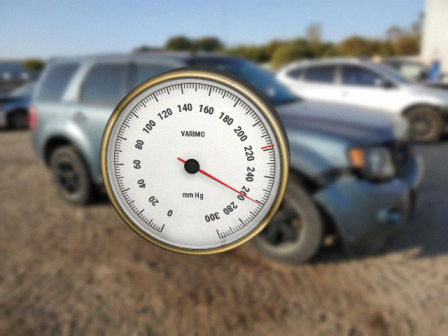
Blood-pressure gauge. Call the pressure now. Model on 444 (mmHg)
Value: 260 (mmHg)
